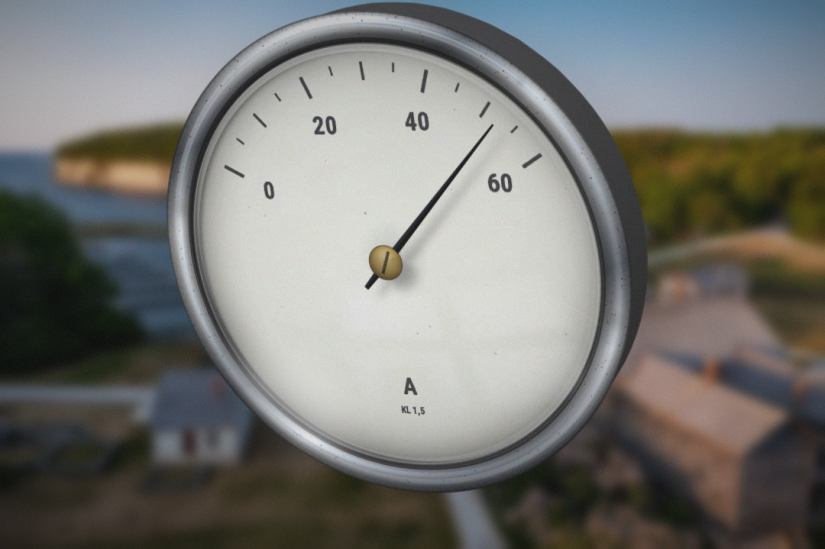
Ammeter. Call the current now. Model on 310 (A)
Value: 52.5 (A)
